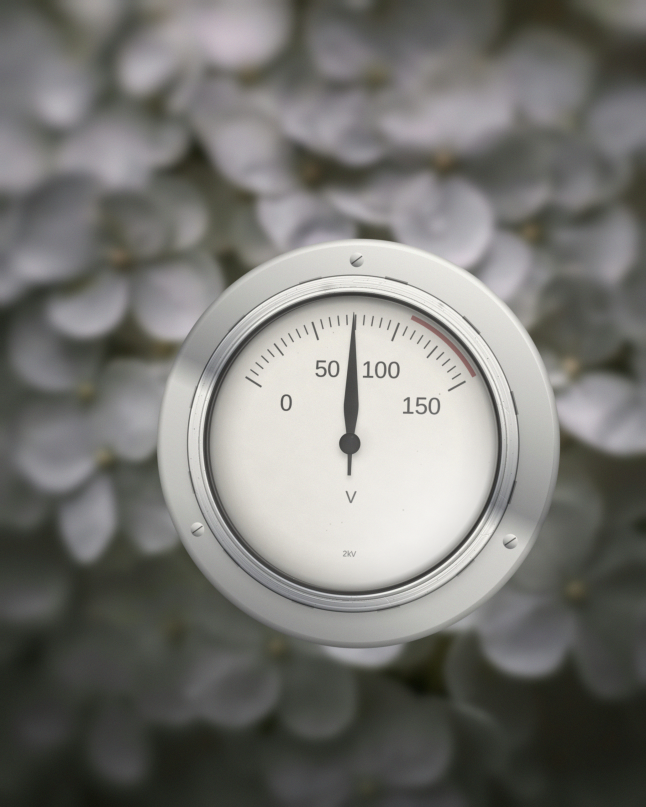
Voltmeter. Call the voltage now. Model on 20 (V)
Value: 75 (V)
